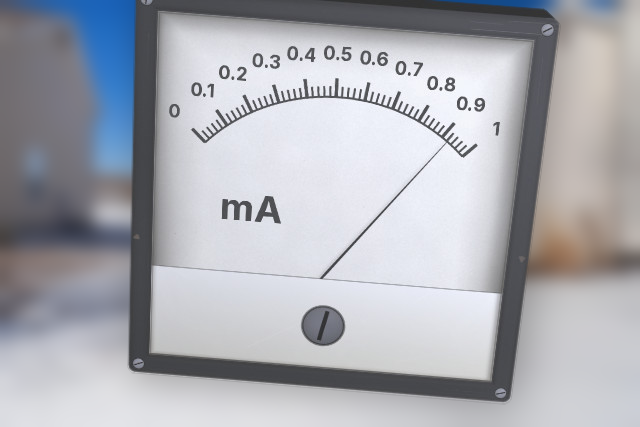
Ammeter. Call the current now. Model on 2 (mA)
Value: 0.92 (mA)
